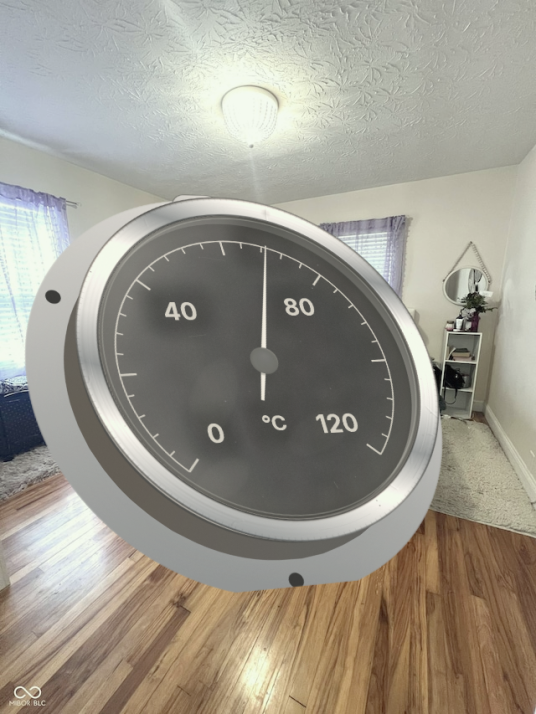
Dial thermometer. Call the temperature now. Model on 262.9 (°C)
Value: 68 (°C)
